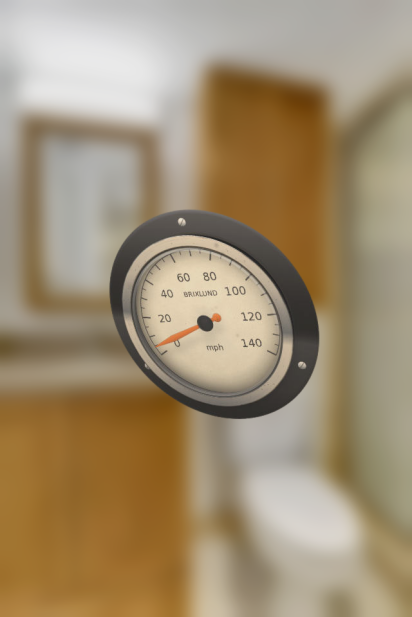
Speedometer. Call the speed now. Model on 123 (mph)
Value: 5 (mph)
